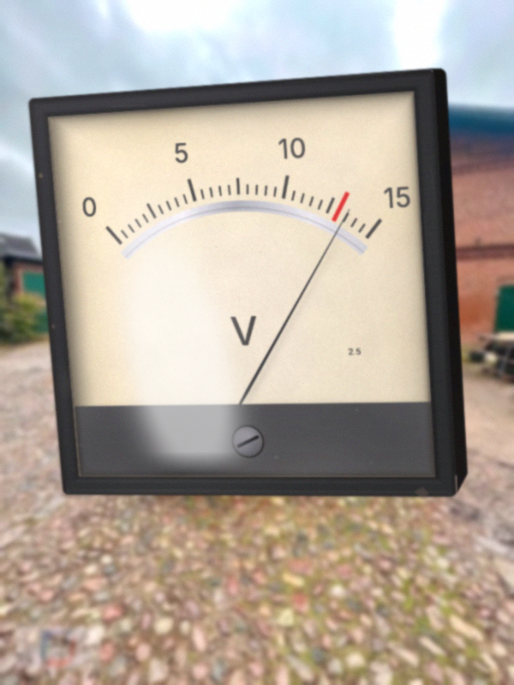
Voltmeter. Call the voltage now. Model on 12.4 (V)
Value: 13.5 (V)
